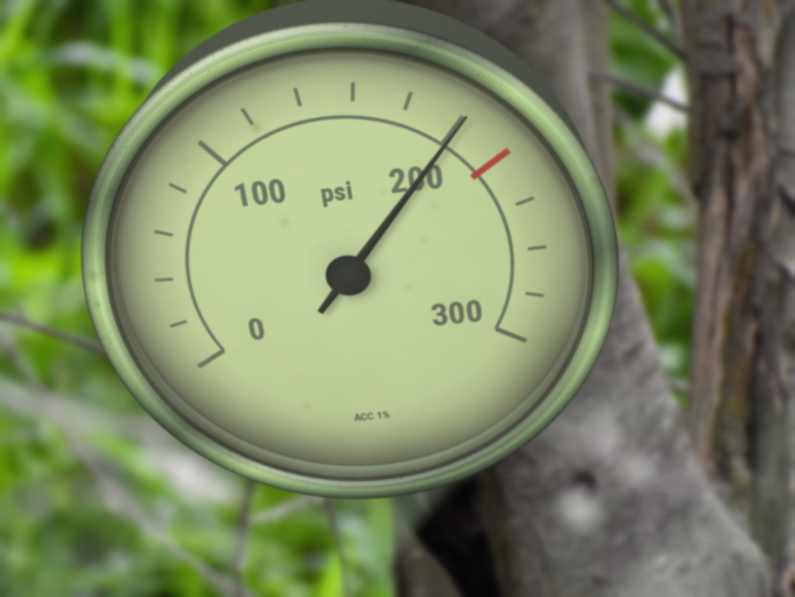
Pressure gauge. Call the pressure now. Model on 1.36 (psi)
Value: 200 (psi)
